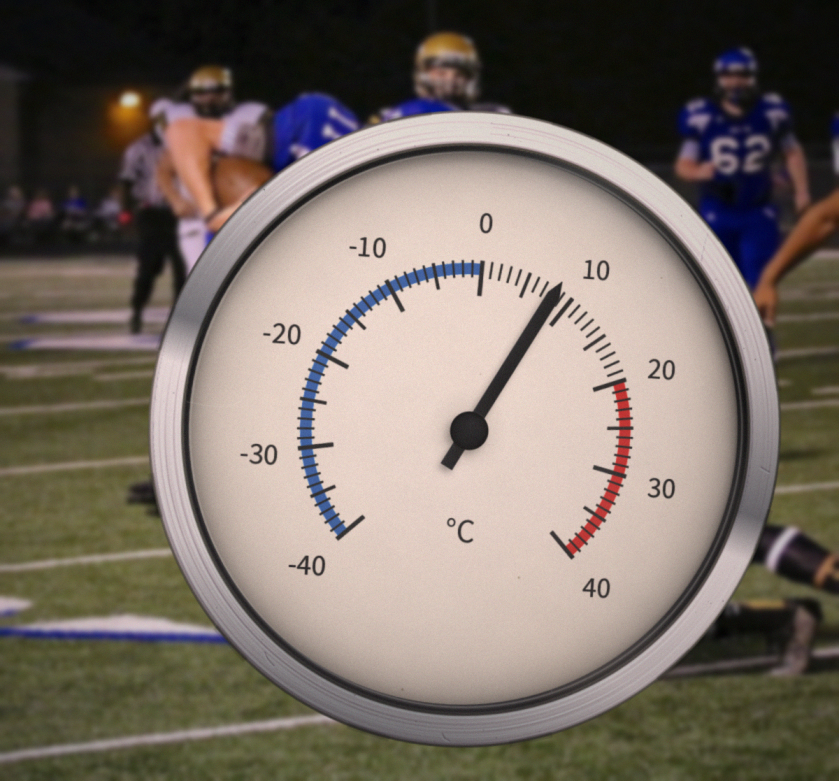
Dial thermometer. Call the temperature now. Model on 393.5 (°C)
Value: 8 (°C)
